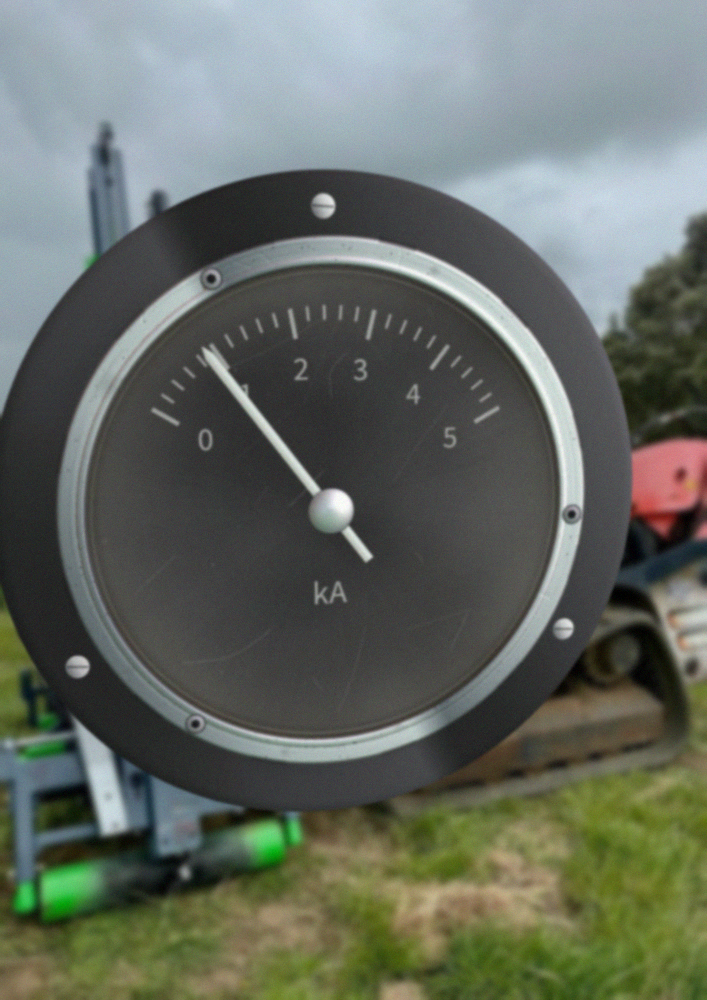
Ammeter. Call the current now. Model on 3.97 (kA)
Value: 0.9 (kA)
